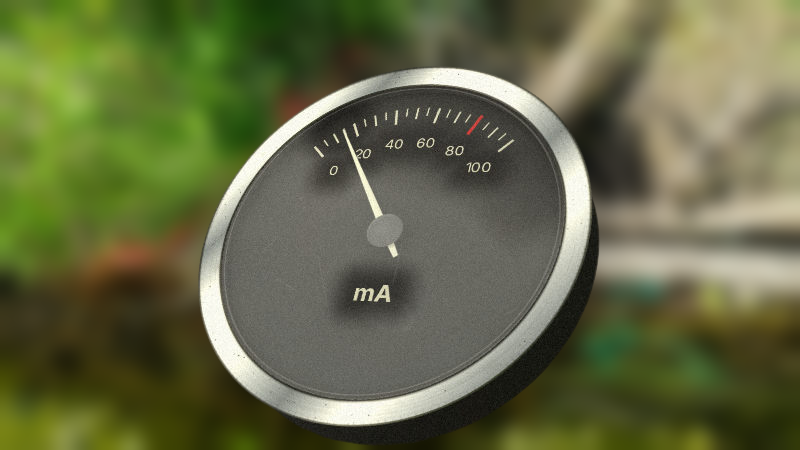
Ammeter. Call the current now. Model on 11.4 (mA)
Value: 15 (mA)
